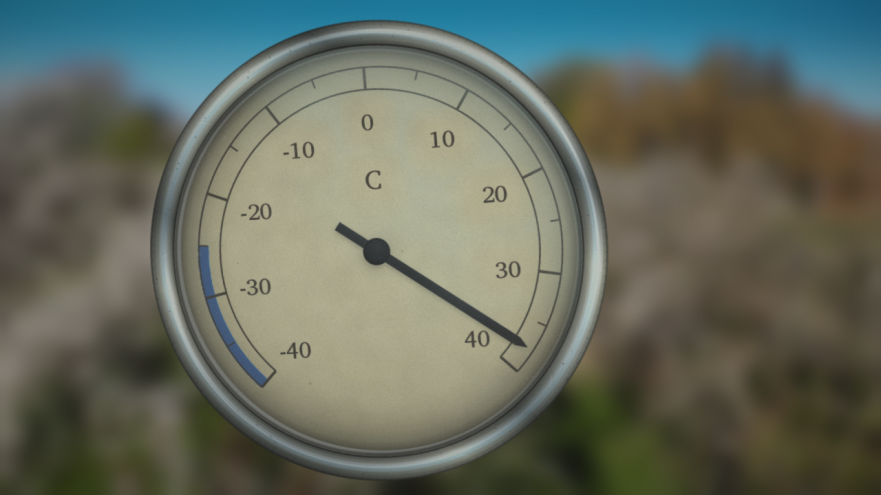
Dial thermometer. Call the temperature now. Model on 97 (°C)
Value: 37.5 (°C)
